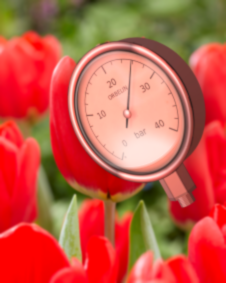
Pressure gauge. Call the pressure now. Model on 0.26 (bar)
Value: 26 (bar)
